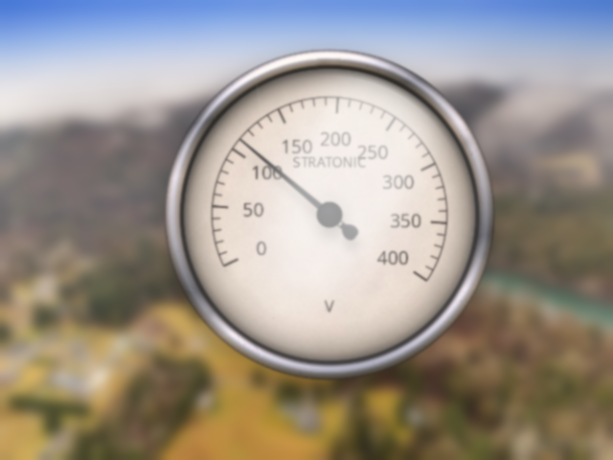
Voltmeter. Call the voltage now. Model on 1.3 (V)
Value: 110 (V)
